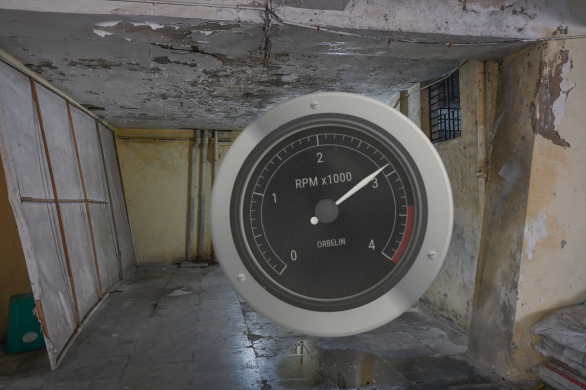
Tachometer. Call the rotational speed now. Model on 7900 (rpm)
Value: 2900 (rpm)
